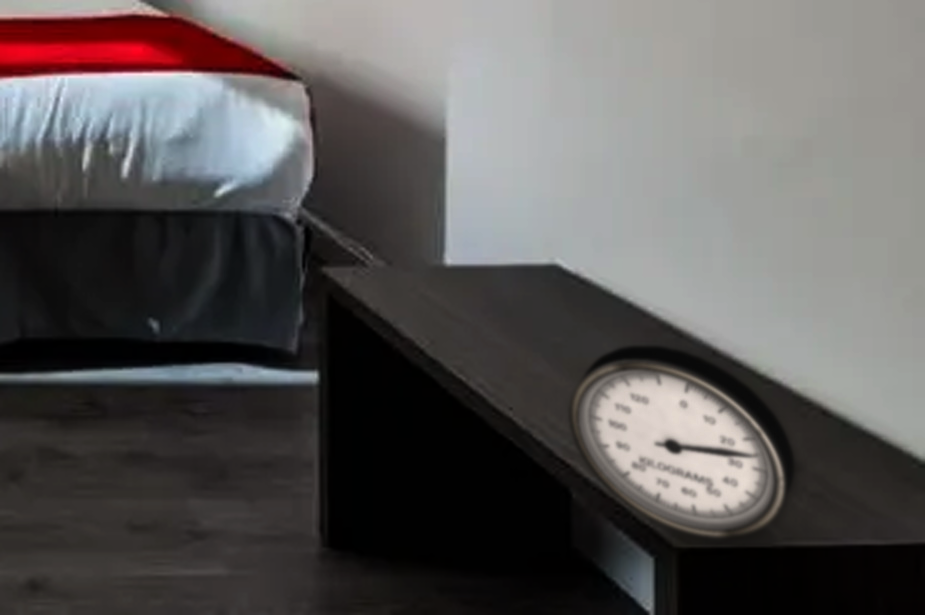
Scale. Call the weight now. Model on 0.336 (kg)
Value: 25 (kg)
